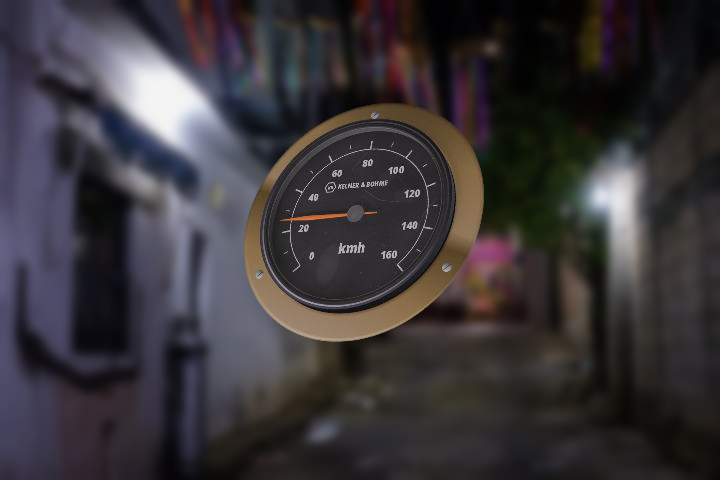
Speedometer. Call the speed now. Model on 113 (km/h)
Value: 25 (km/h)
